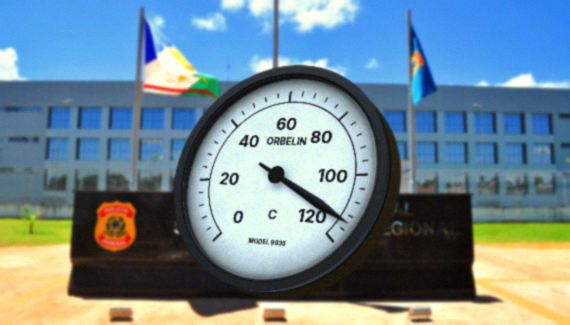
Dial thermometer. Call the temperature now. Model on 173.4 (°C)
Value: 114 (°C)
